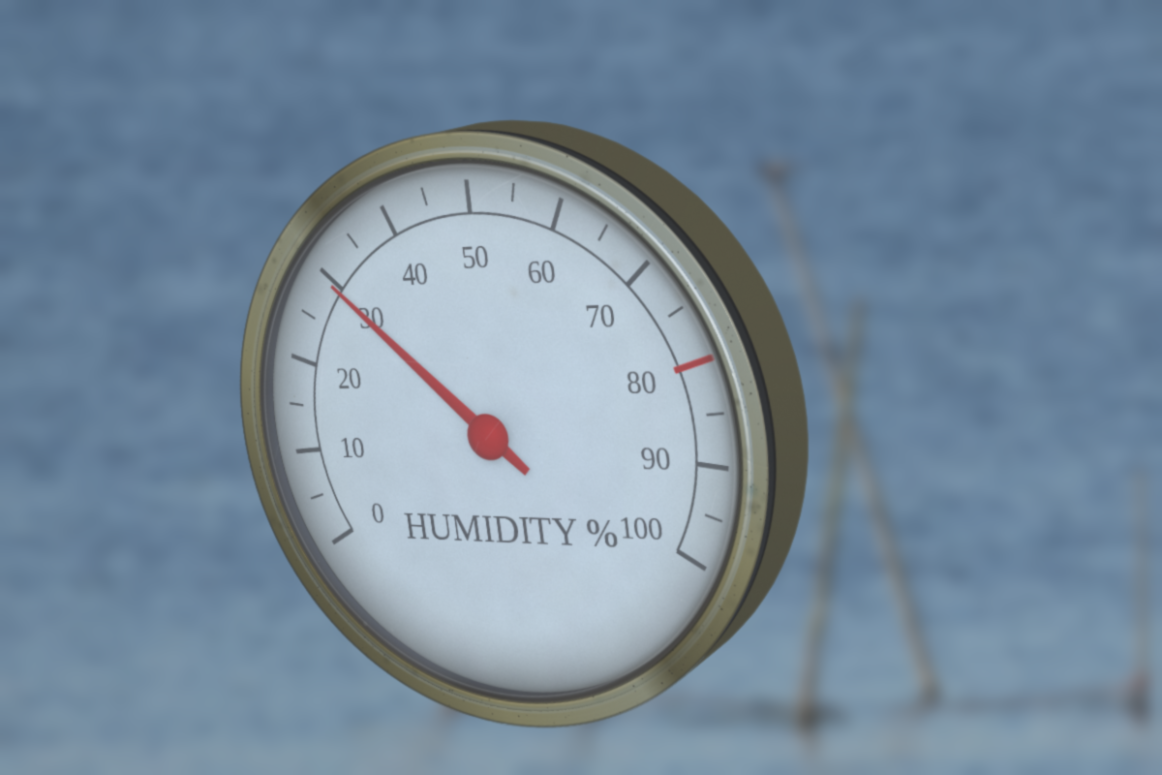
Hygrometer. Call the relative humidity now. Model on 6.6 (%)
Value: 30 (%)
